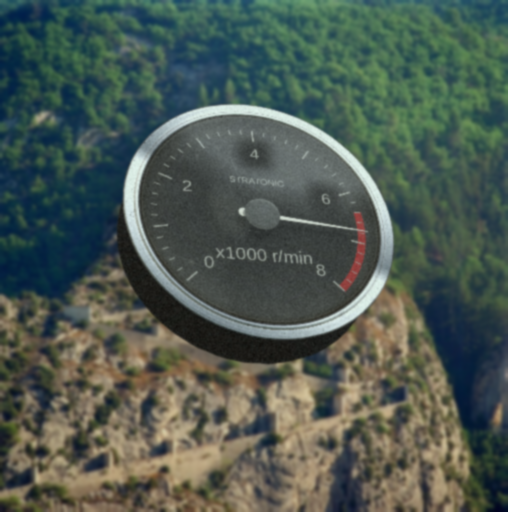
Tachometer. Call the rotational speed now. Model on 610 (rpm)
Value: 6800 (rpm)
